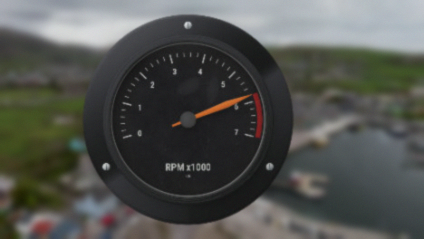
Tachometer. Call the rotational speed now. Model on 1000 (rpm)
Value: 5800 (rpm)
